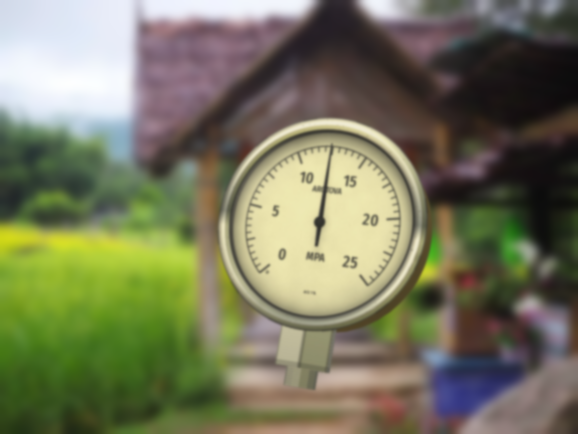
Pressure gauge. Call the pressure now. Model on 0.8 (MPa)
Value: 12.5 (MPa)
